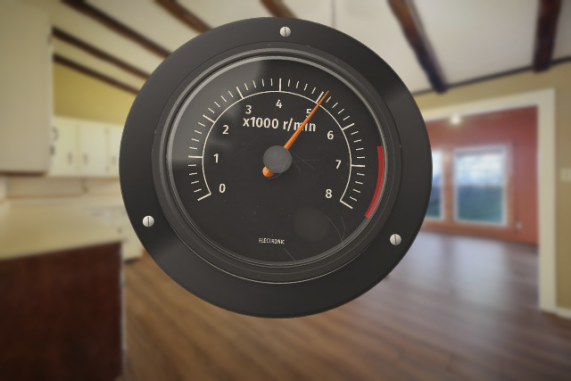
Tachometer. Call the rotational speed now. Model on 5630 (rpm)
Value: 5100 (rpm)
